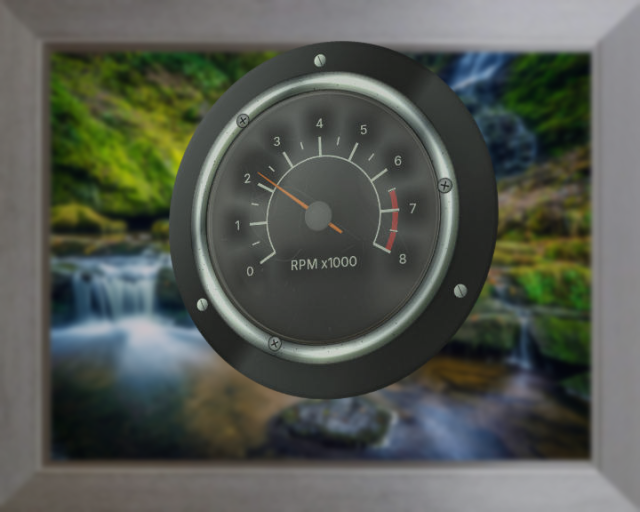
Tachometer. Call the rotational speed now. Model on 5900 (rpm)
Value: 2250 (rpm)
